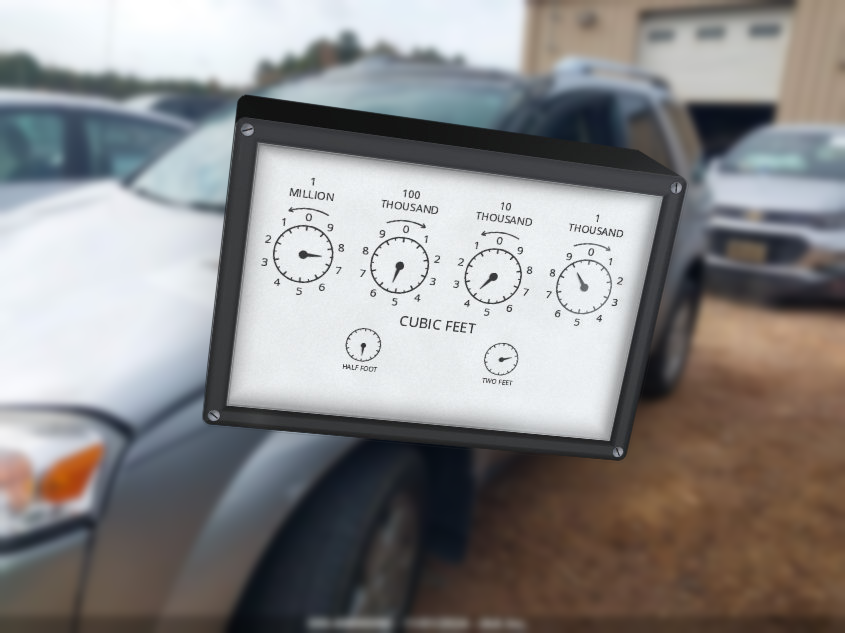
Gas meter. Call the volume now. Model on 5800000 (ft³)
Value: 753900 (ft³)
